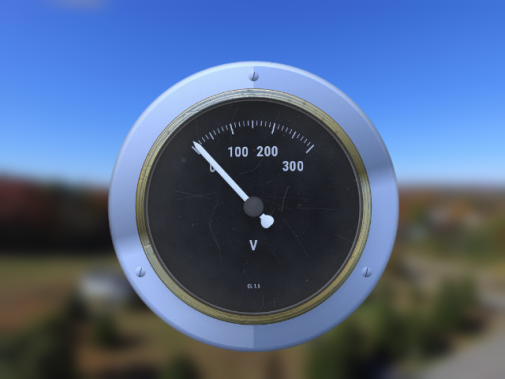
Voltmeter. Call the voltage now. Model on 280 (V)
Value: 10 (V)
